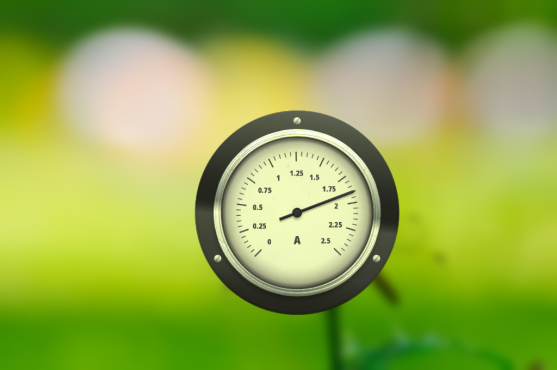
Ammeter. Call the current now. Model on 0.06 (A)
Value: 1.9 (A)
